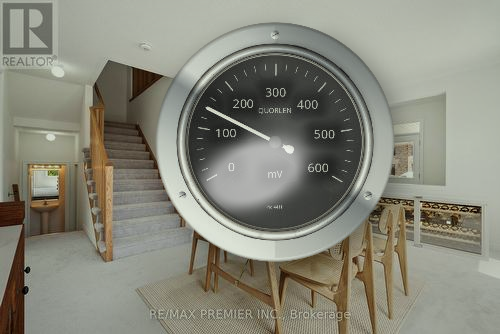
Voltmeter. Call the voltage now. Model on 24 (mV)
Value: 140 (mV)
